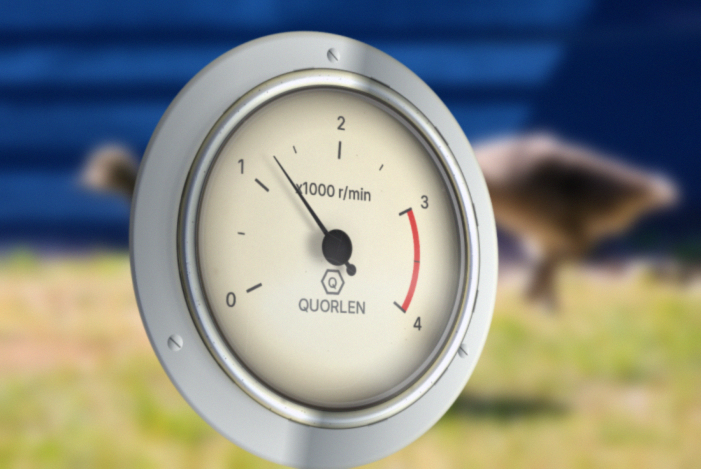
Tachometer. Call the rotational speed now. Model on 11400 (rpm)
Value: 1250 (rpm)
